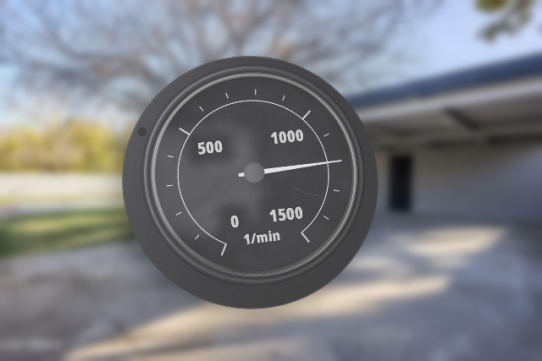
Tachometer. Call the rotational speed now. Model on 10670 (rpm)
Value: 1200 (rpm)
